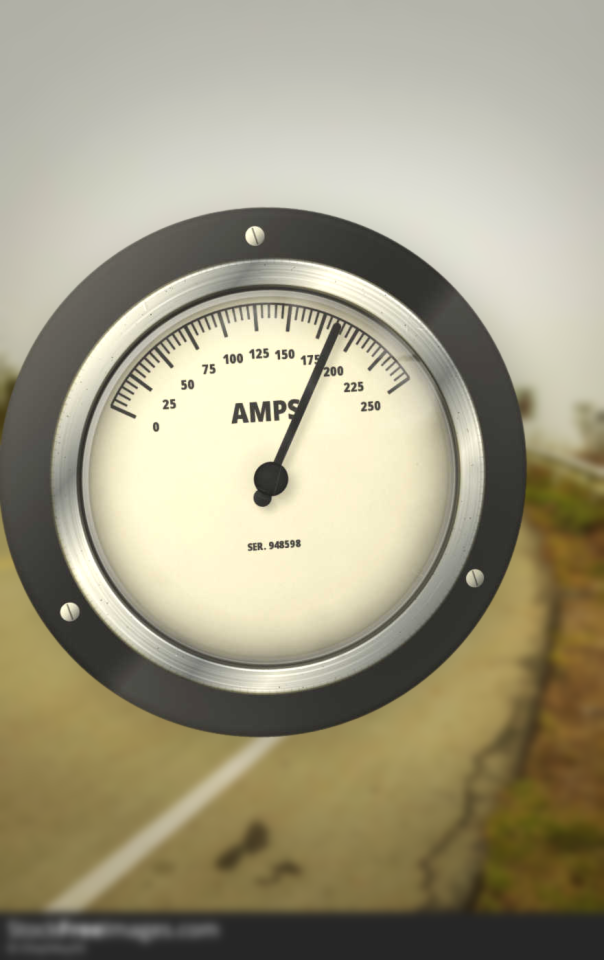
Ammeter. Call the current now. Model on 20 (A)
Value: 185 (A)
